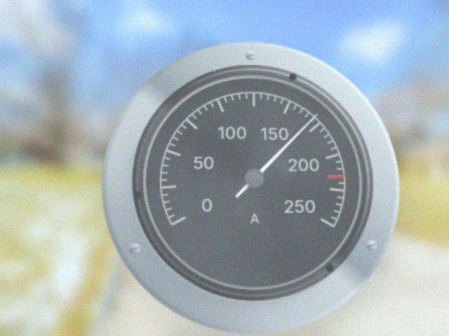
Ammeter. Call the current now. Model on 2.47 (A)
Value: 170 (A)
